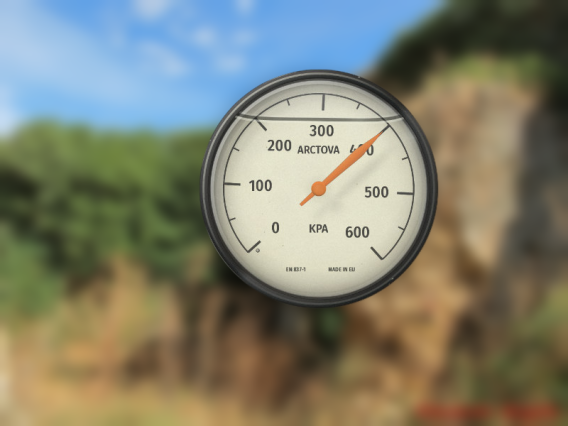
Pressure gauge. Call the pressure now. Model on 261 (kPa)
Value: 400 (kPa)
